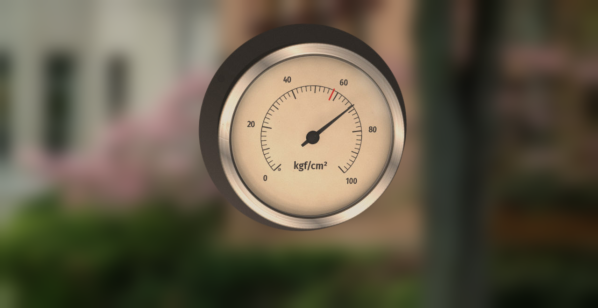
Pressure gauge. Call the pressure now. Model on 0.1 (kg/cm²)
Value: 68 (kg/cm²)
